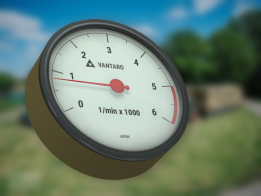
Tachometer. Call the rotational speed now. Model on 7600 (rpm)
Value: 750 (rpm)
